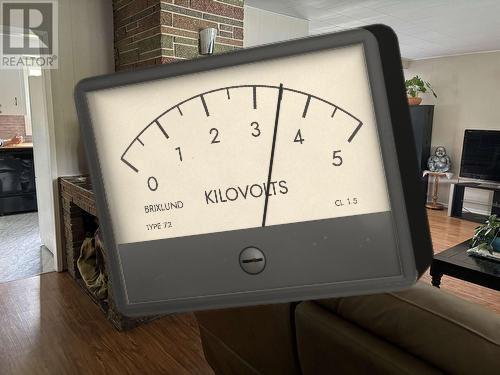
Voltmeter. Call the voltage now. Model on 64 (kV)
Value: 3.5 (kV)
